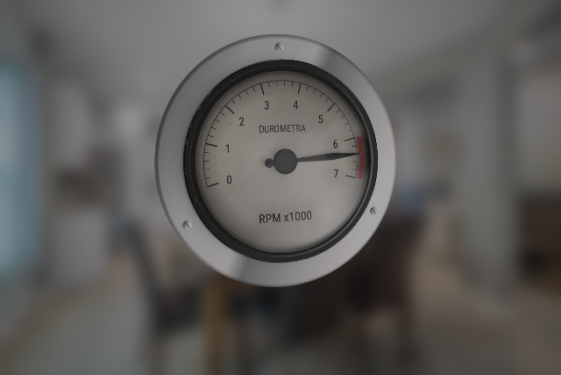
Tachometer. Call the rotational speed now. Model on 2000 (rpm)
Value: 6400 (rpm)
